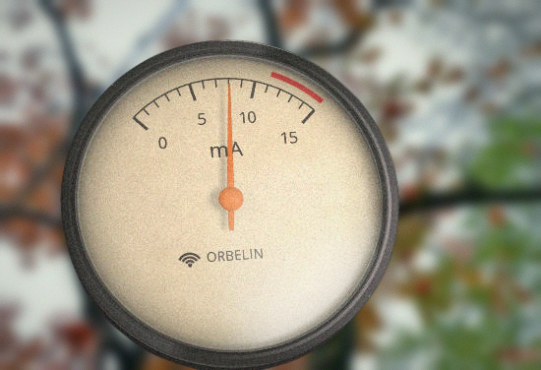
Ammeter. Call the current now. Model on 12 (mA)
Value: 8 (mA)
